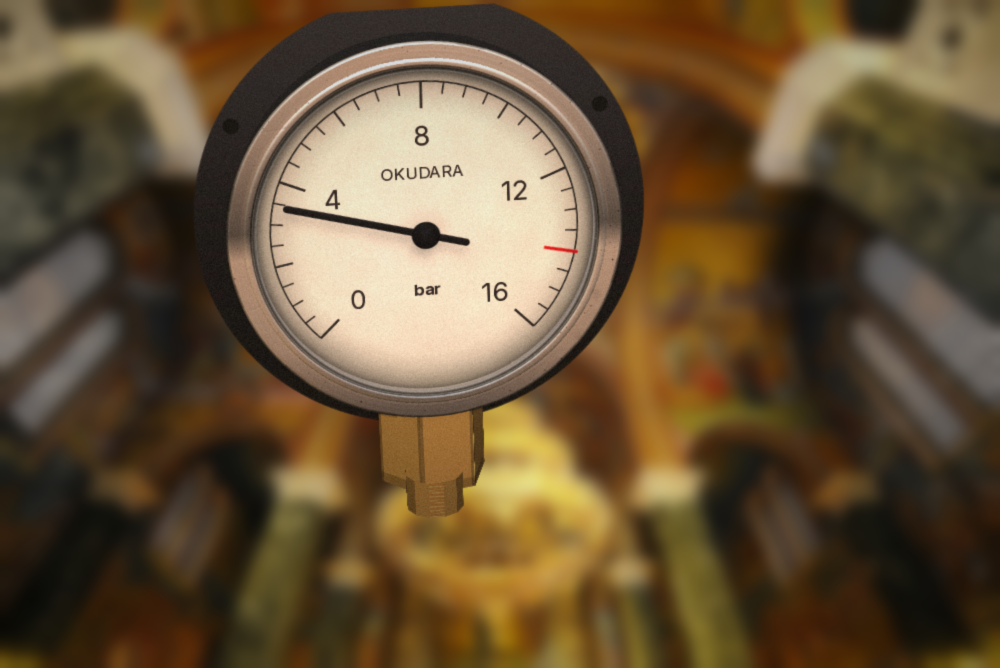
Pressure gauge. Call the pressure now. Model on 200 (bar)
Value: 3.5 (bar)
